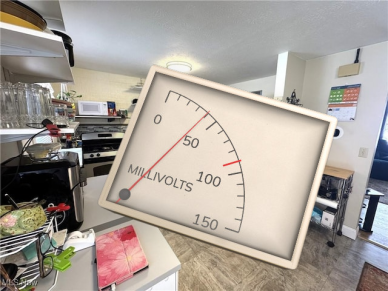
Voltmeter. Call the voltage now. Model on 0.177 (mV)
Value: 40 (mV)
